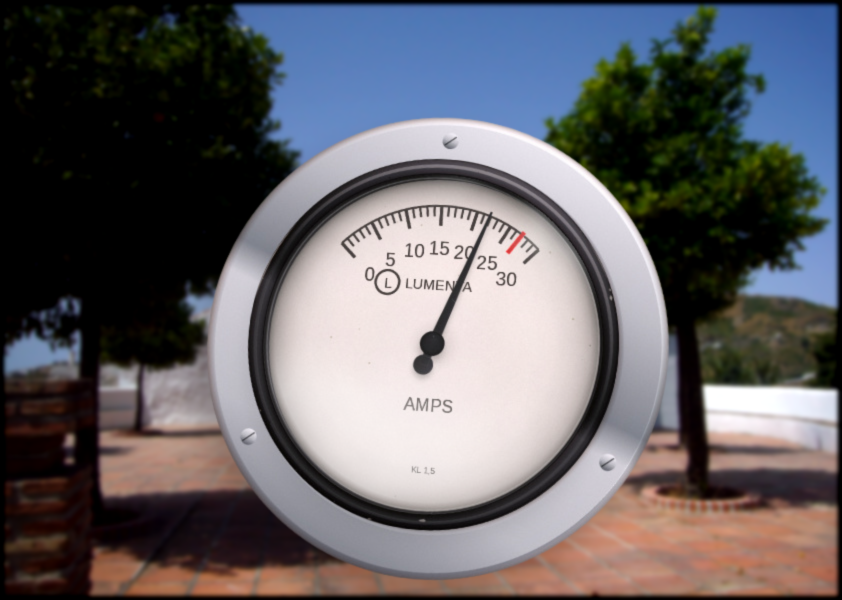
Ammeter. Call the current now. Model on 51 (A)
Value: 22 (A)
